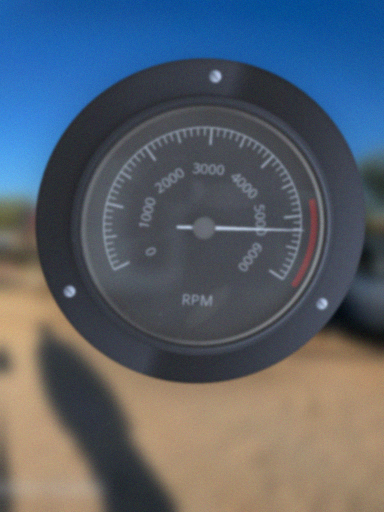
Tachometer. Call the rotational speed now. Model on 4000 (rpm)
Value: 5200 (rpm)
